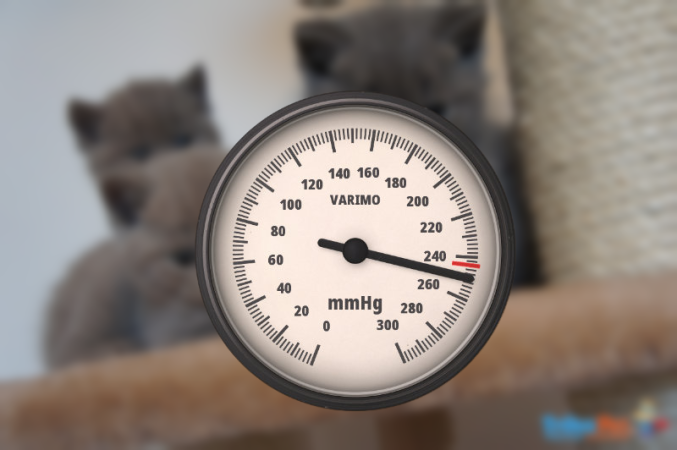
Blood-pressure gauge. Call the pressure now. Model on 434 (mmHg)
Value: 250 (mmHg)
